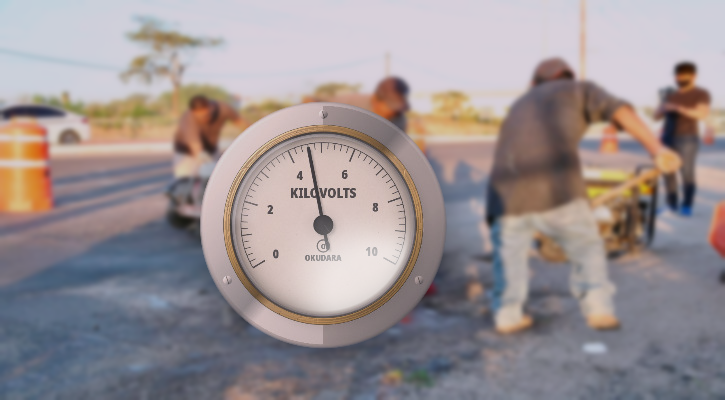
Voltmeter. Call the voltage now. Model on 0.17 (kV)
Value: 4.6 (kV)
